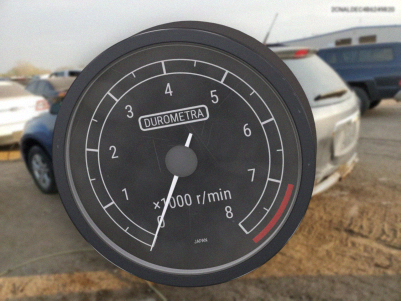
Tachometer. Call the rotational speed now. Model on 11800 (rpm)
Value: 0 (rpm)
